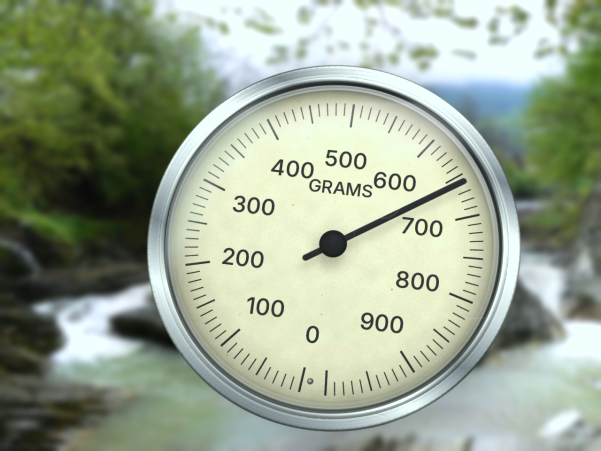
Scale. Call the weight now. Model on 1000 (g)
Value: 660 (g)
